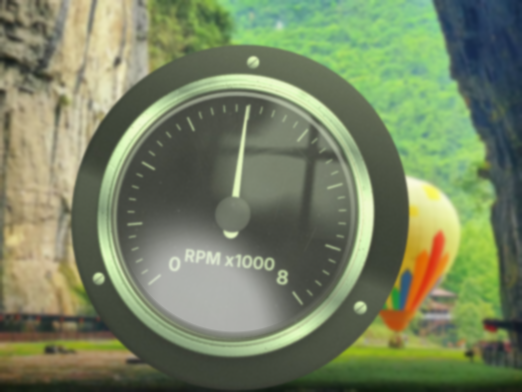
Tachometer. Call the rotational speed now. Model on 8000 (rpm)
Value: 4000 (rpm)
